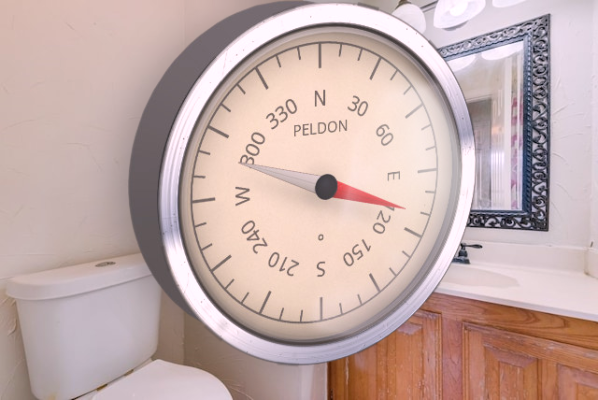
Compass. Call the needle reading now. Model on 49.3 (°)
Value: 110 (°)
